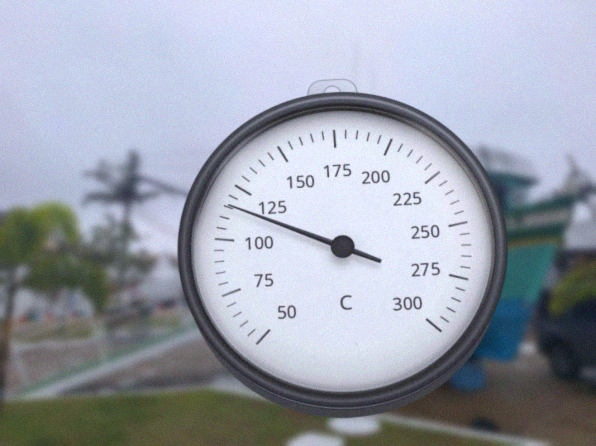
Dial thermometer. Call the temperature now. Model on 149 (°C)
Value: 115 (°C)
